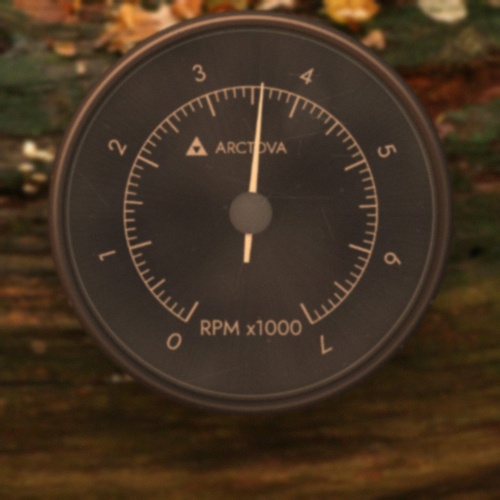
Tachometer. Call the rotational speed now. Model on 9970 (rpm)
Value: 3600 (rpm)
